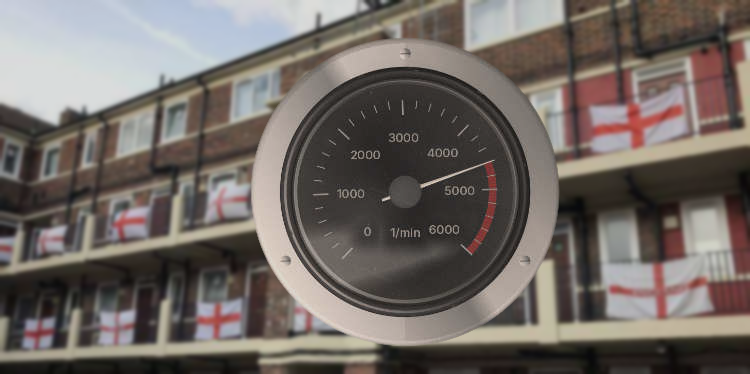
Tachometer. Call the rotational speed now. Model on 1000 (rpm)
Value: 4600 (rpm)
